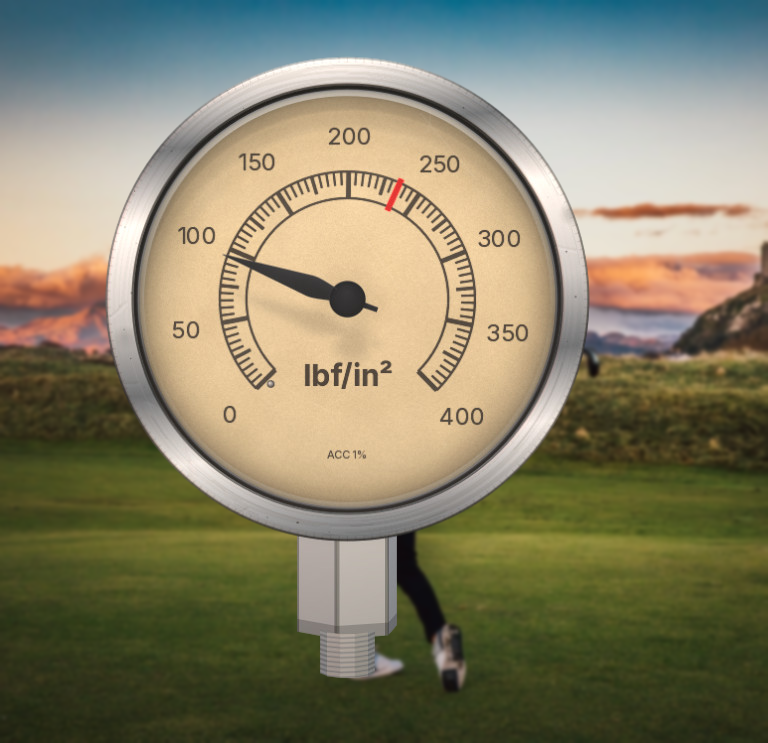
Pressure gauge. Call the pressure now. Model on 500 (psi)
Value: 95 (psi)
